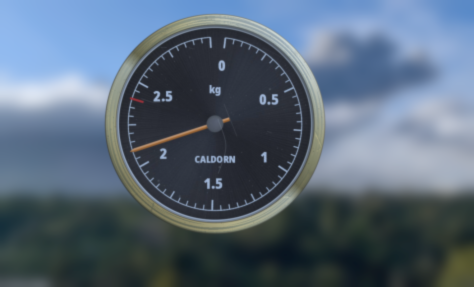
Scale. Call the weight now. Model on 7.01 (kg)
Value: 2.1 (kg)
